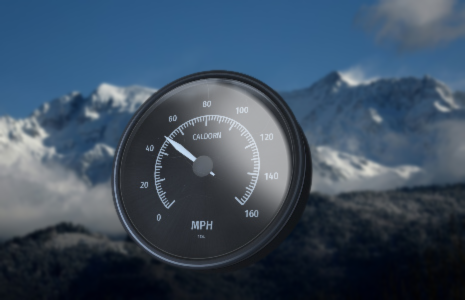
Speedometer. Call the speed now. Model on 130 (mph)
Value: 50 (mph)
